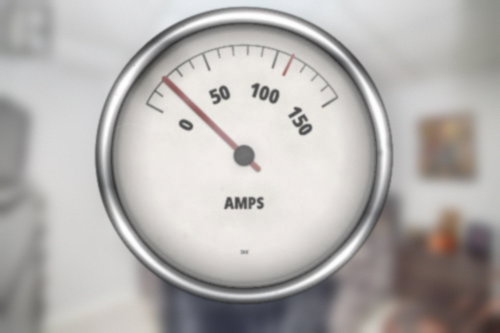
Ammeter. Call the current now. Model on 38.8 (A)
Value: 20 (A)
